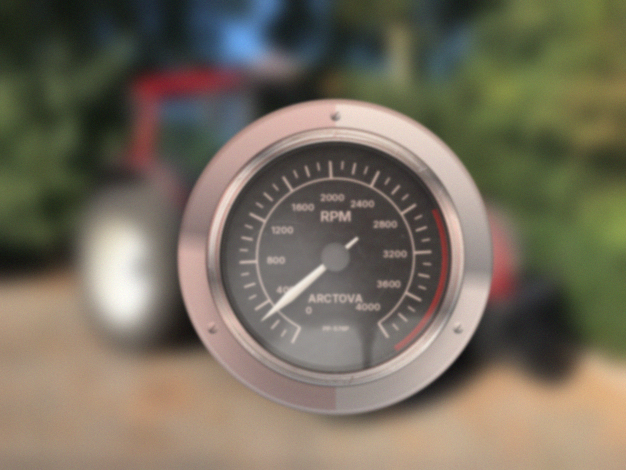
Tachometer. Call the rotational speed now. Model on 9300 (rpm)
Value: 300 (rpm)
